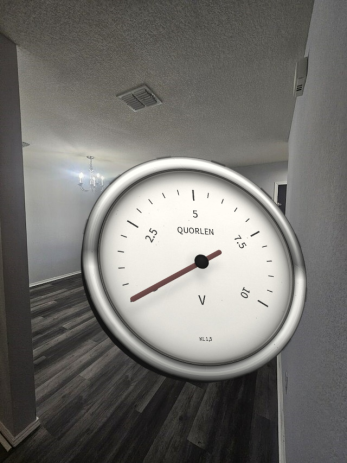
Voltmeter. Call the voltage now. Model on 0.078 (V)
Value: 0 (V)
